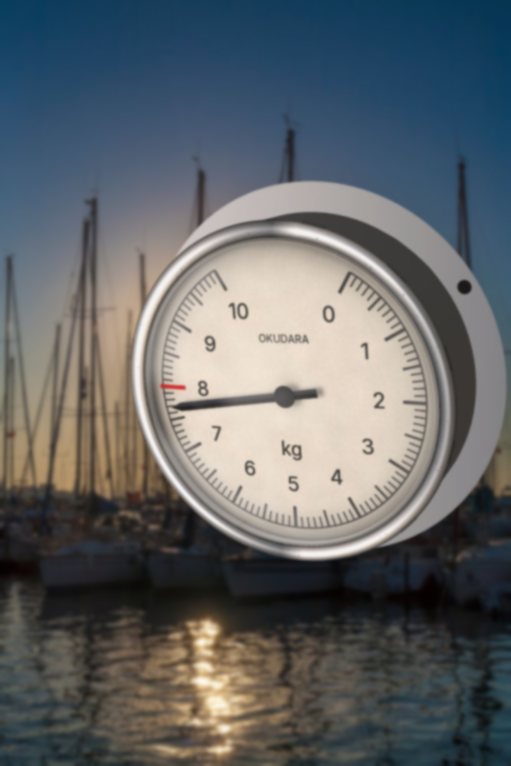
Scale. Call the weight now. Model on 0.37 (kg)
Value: 7.7 (kg)
